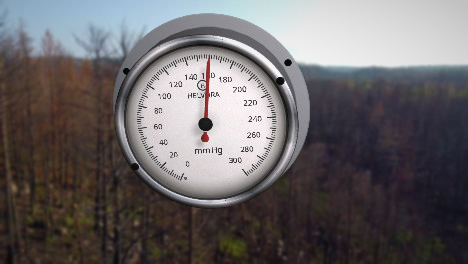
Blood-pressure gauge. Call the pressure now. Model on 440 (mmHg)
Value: 160 (mmHg)
